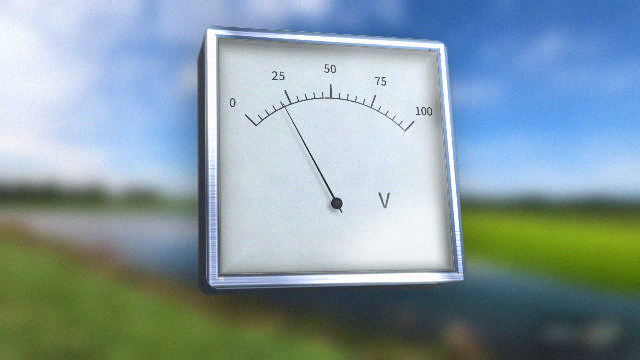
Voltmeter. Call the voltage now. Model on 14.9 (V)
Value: 20 (V)
